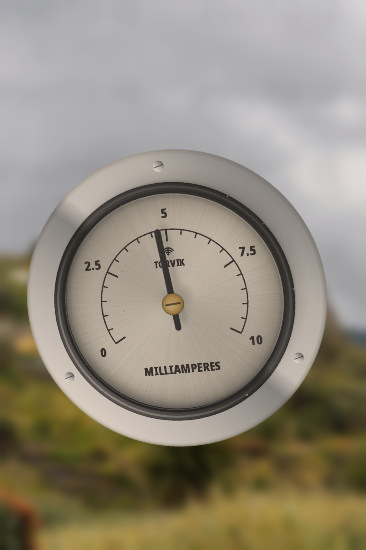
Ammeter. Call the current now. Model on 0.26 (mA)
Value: 4.75 (mA)
